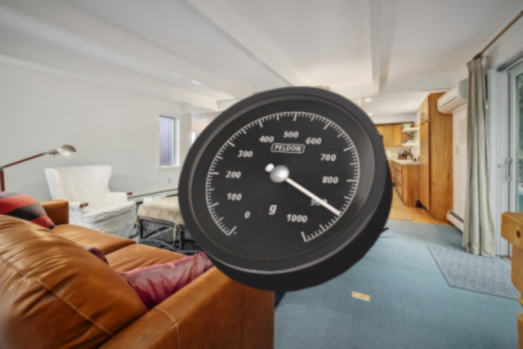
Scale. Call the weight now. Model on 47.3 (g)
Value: 900 (g)
